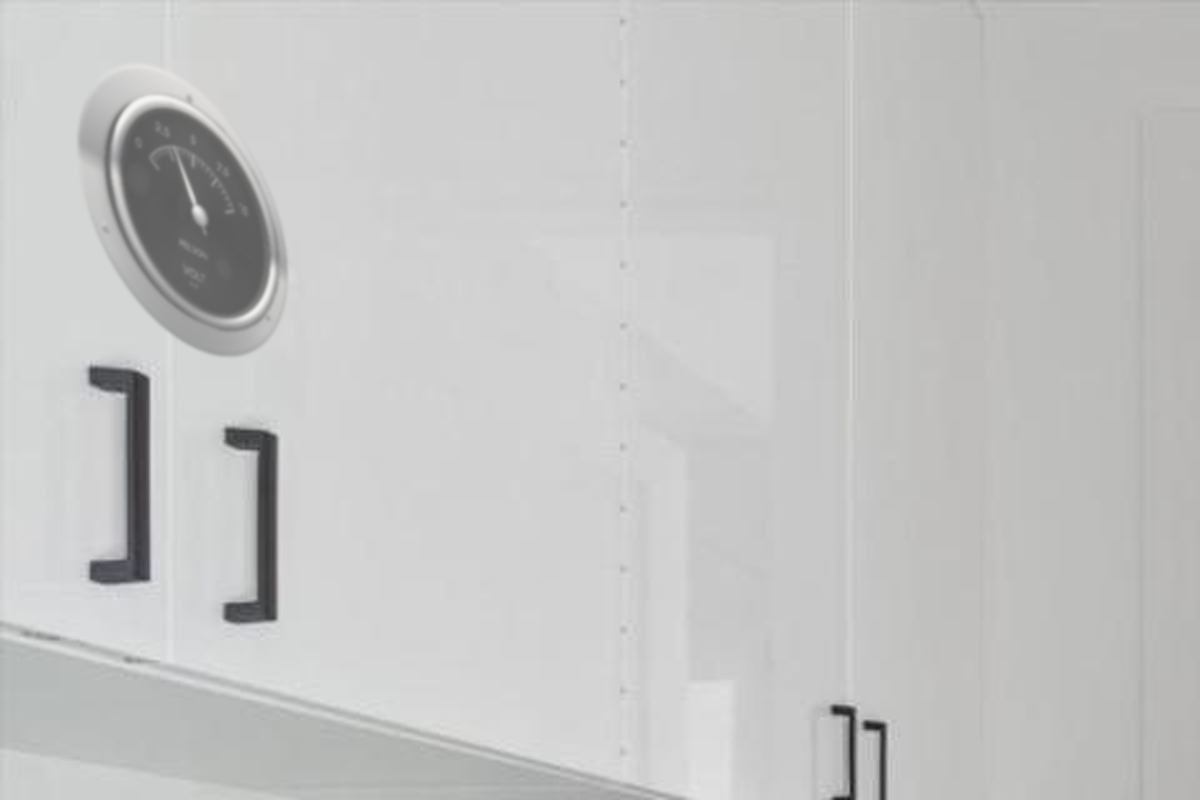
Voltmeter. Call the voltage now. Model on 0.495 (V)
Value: 2.5 (V)
